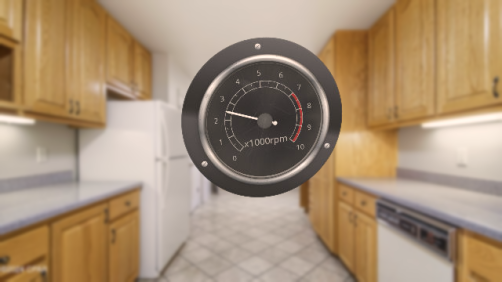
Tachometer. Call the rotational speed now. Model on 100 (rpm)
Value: 2500 (rpm)
